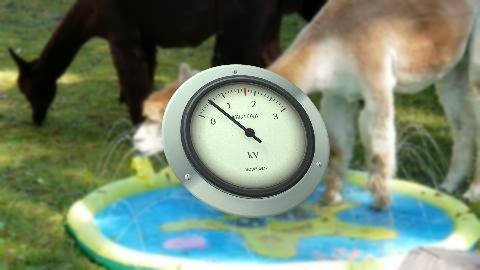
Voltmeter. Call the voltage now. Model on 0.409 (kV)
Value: 0.5 (kV)
